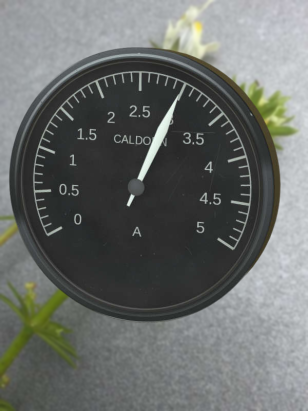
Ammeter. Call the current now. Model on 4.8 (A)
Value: 3 (A)
